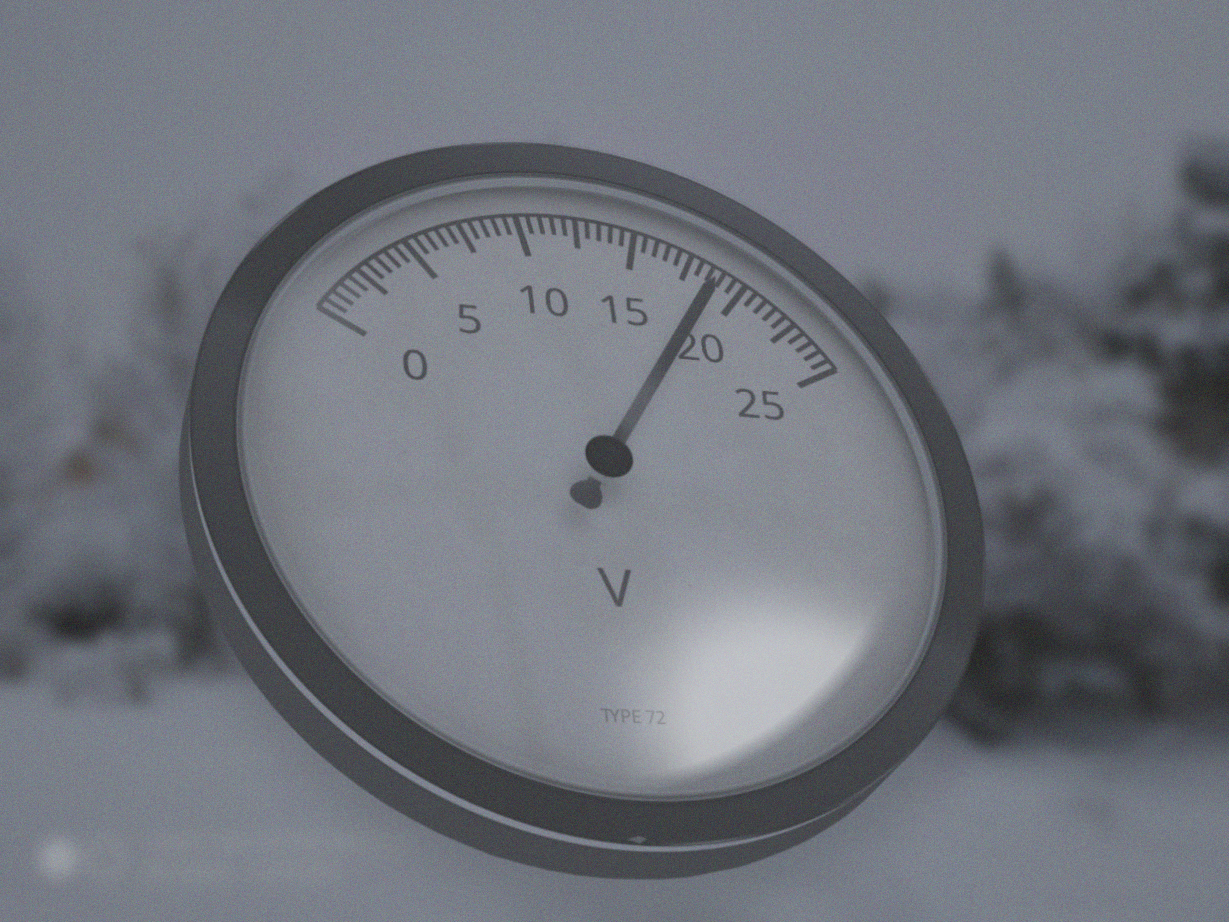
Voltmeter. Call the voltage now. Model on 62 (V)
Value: 18.75 (V)
